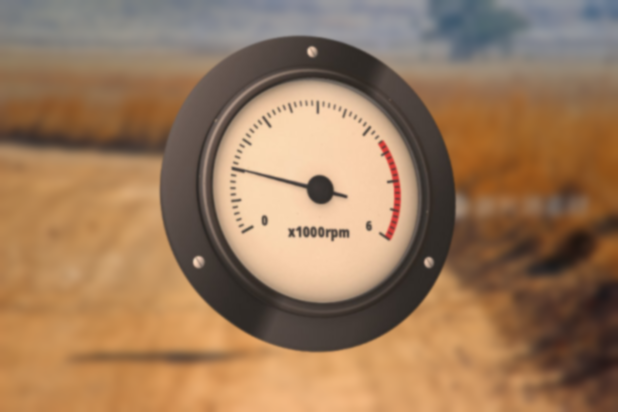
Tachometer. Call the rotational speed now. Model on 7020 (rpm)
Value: 1000 (rpm)
